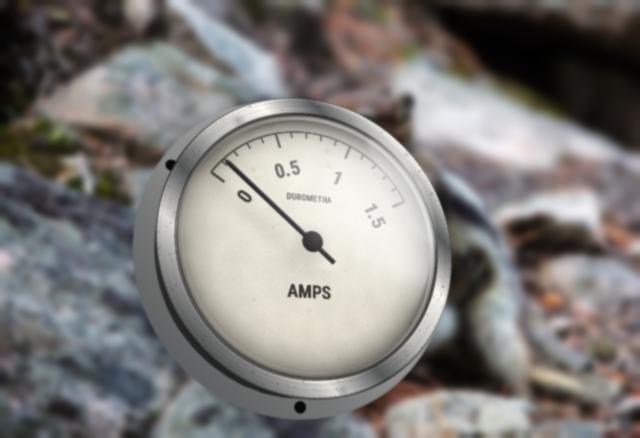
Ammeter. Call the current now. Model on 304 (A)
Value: 0.1 (A)
